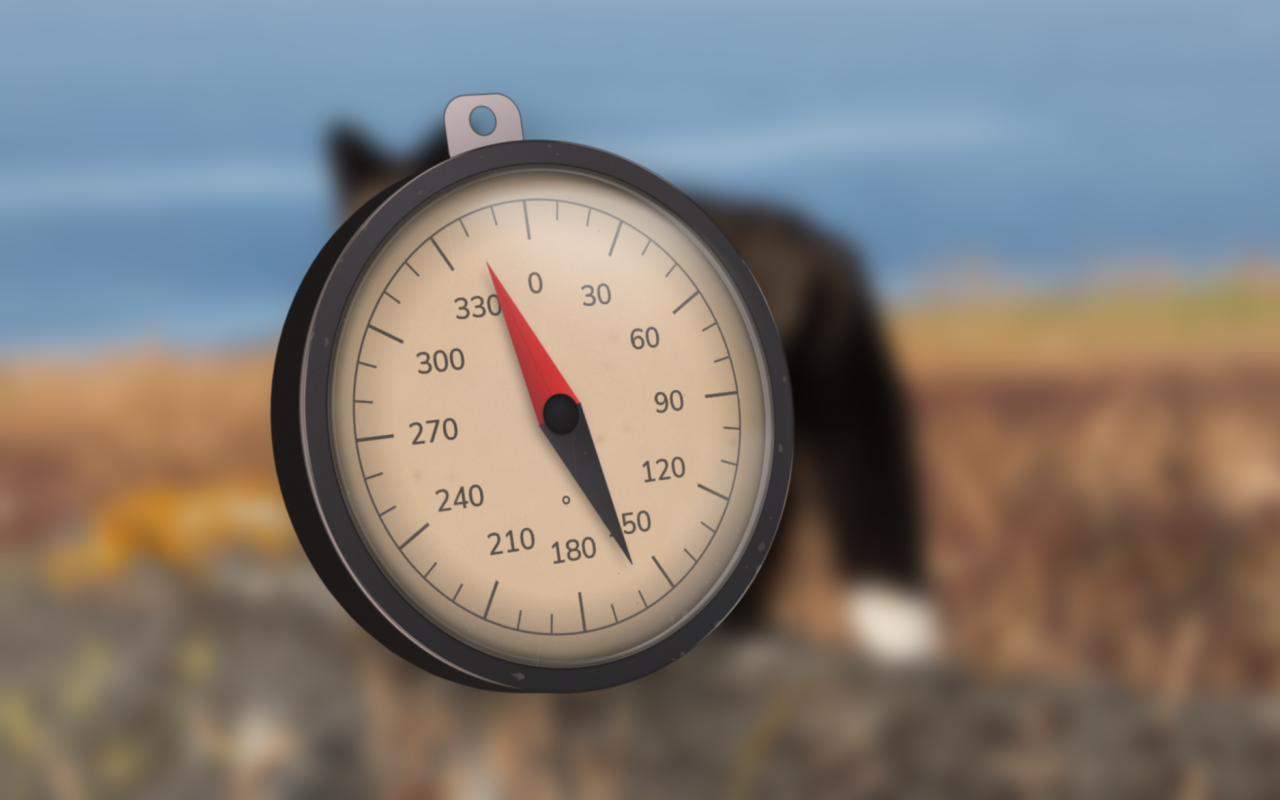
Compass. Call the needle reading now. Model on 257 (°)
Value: 340 (°)
